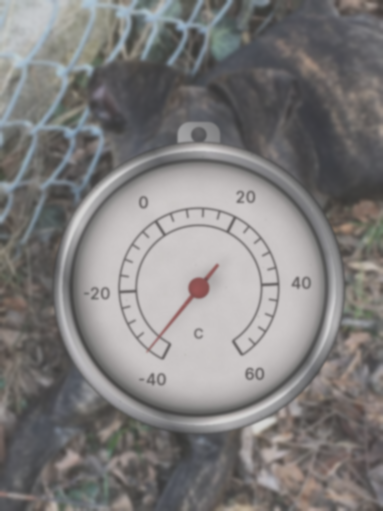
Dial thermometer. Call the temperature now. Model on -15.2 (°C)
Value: -36 (°C)
